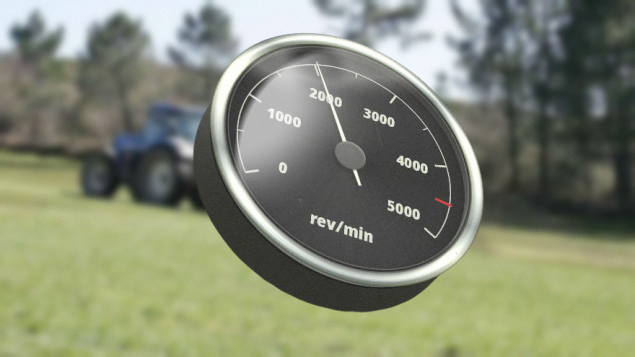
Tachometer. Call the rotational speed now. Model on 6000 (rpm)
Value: 2000 (rpm)
